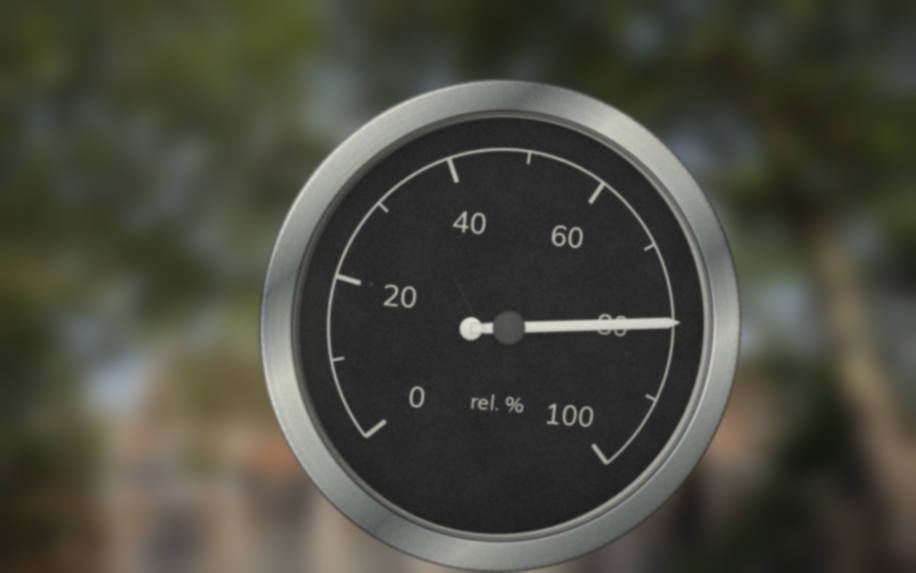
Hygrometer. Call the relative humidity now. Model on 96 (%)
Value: 80 (%)
